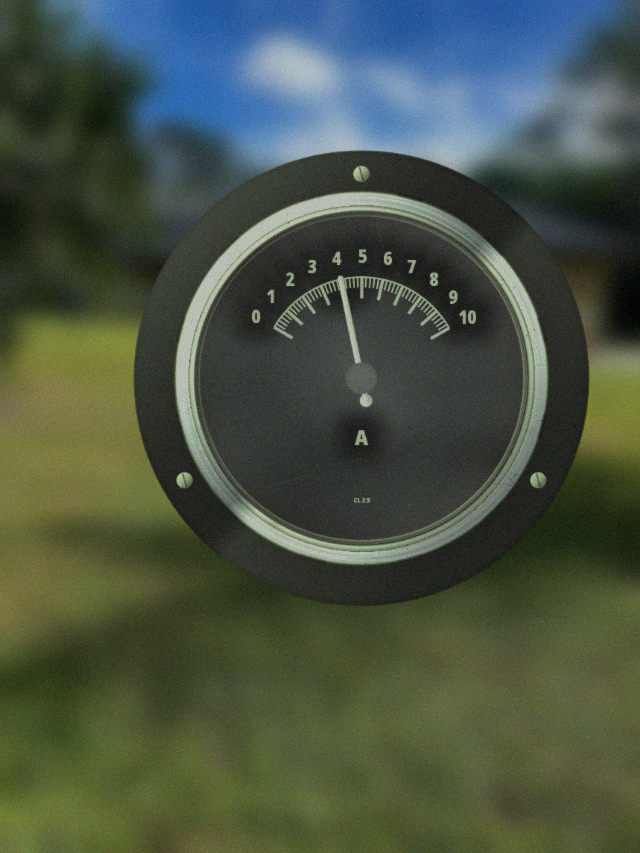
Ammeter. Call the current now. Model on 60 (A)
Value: 4 (A)
